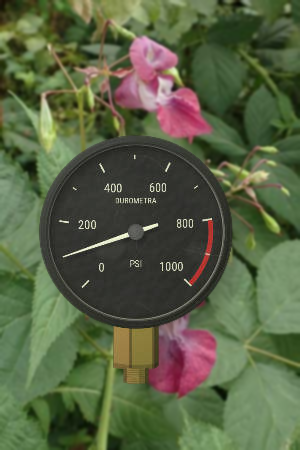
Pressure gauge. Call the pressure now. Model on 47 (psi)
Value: 100 (psi)
